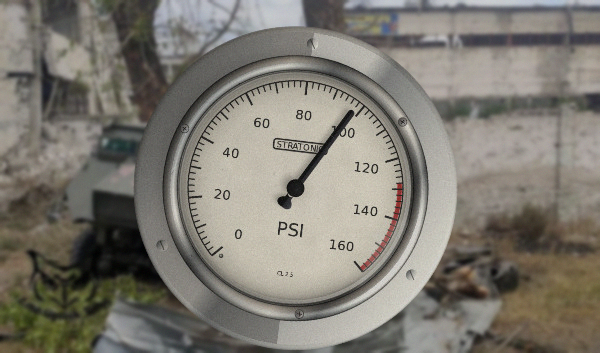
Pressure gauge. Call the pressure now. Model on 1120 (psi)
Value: 98 (psi)
